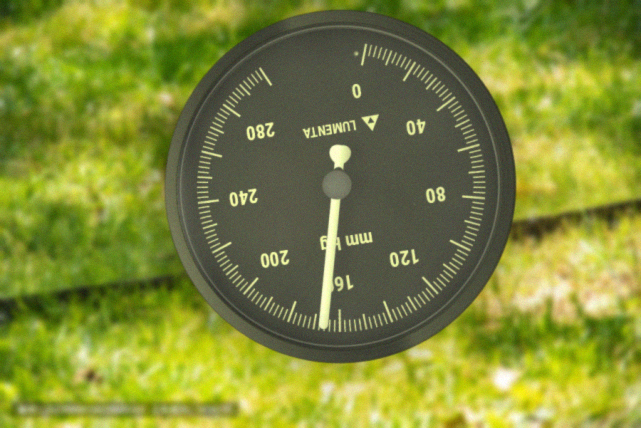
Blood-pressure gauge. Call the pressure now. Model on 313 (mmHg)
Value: 166 (mmHg)
